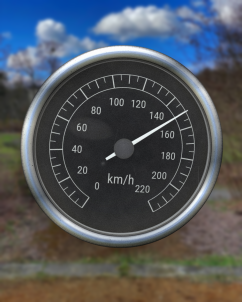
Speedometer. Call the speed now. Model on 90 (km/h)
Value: 150 (km/h)
